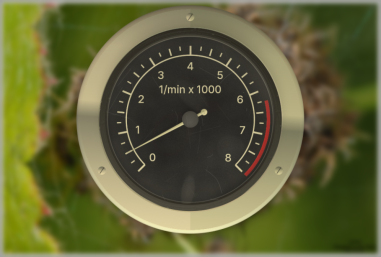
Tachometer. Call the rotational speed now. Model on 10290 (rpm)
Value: 500 (rpm)
